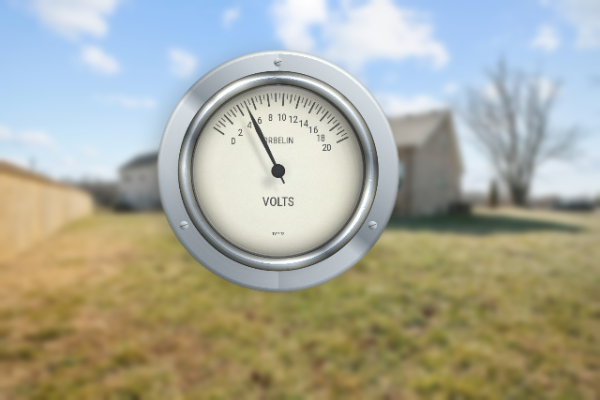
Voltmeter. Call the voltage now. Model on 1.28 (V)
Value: 5 (V)
